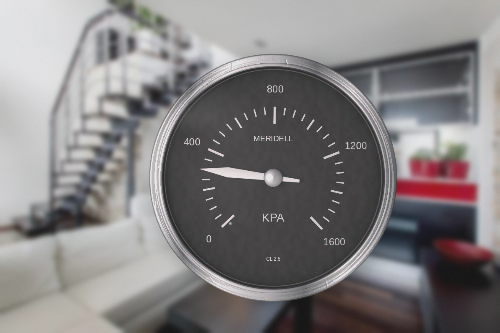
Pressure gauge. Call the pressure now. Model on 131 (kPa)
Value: 300 (kPa)
